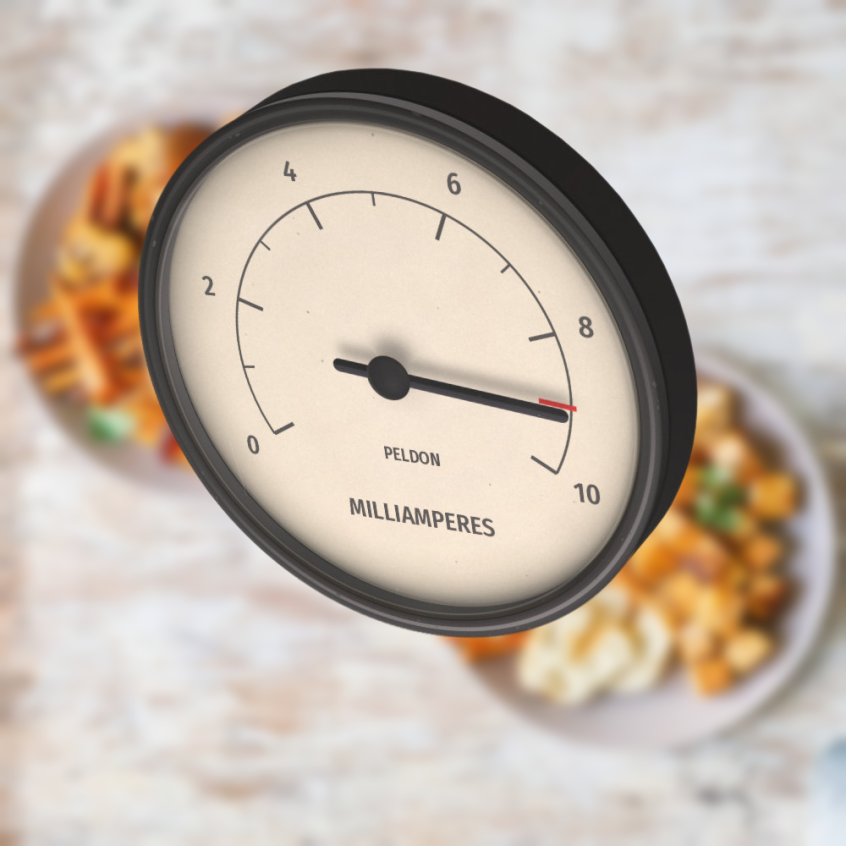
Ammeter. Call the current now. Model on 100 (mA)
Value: 9 (mA)
